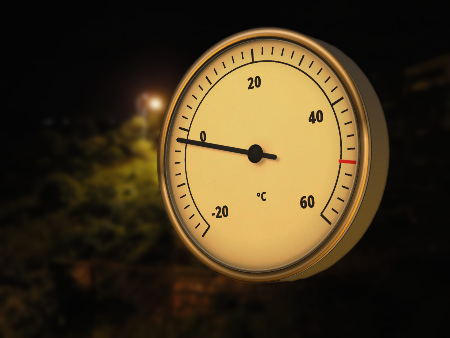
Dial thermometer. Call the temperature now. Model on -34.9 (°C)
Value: -2 (°C)
